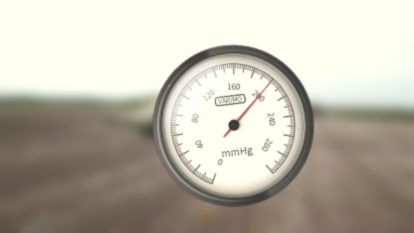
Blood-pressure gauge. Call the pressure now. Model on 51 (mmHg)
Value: 200 (mmHg)
